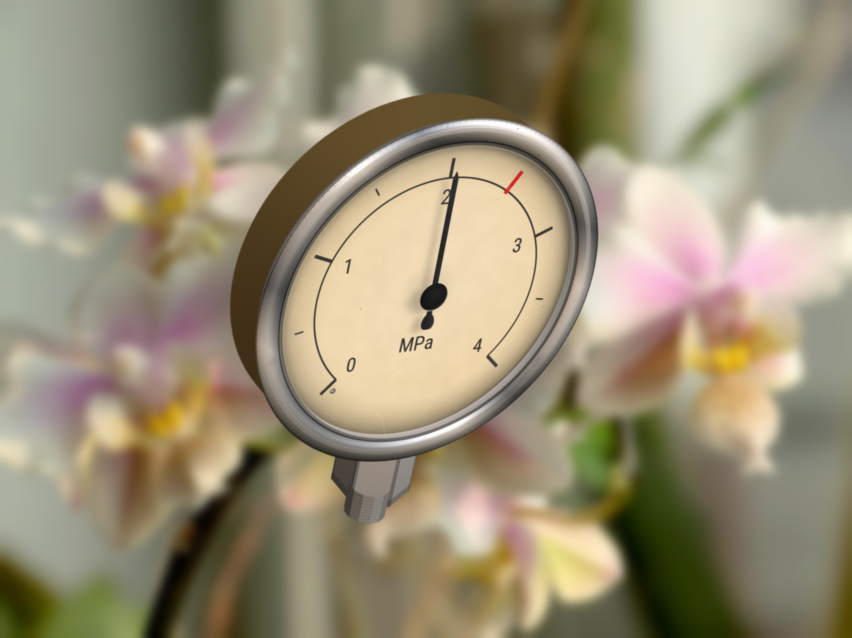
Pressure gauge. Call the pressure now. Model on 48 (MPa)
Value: 2 (MPa)
